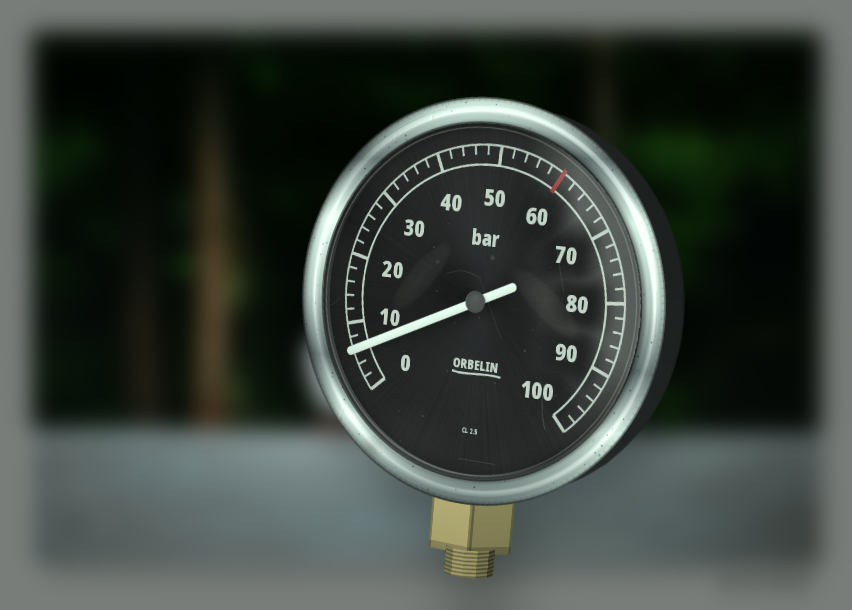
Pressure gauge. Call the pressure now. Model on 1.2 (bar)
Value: 6 (bar)
